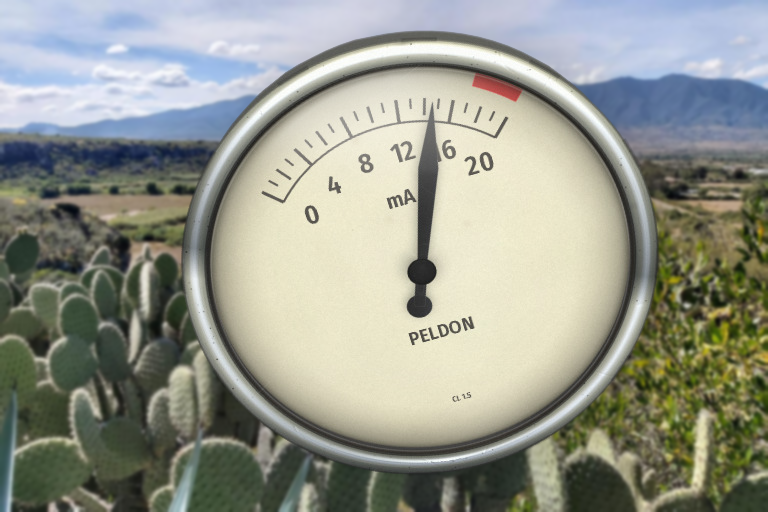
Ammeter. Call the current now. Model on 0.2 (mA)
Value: 14.5 (mA)
